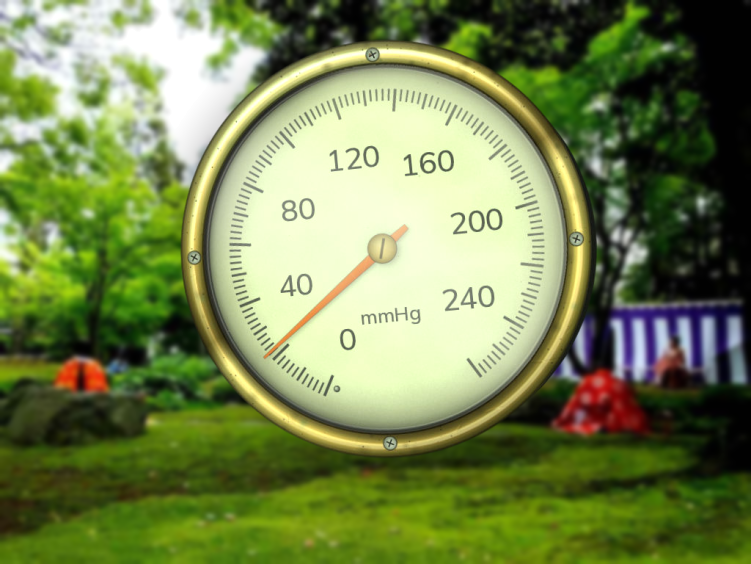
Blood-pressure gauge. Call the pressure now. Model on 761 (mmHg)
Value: 22 (mmHg)
